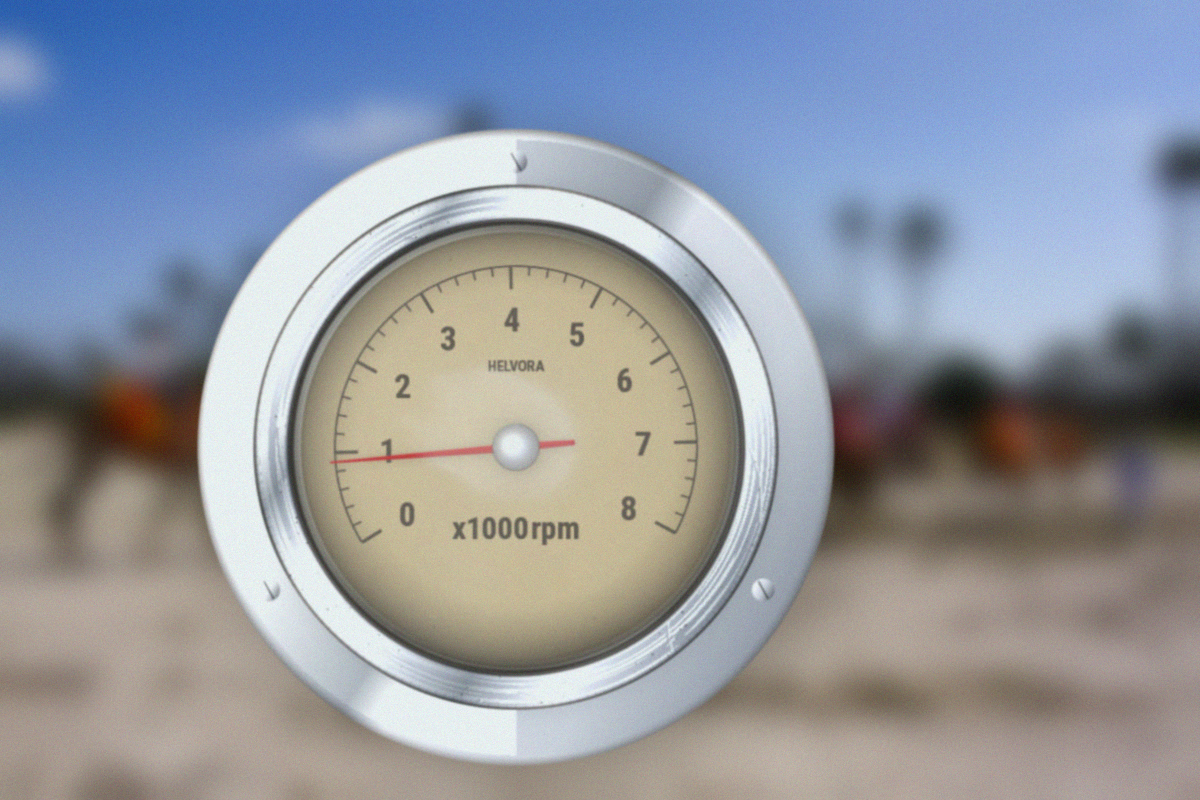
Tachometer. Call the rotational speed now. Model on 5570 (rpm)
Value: 900 (rpm)
